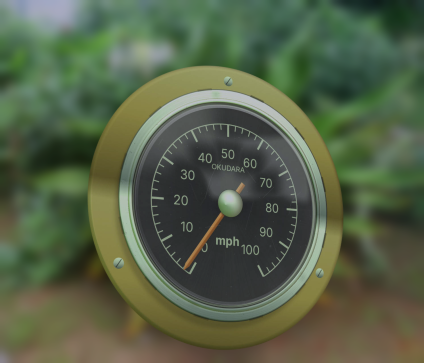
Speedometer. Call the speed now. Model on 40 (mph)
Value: 2 (mph)
